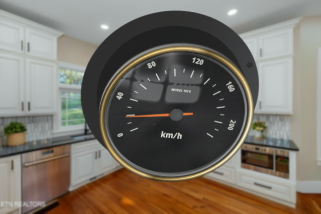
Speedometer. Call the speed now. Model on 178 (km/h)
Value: 20 (km/h)
